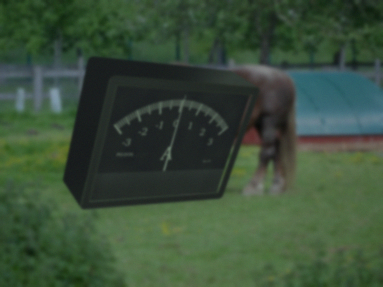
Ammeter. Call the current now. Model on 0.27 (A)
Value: 0 (A)
